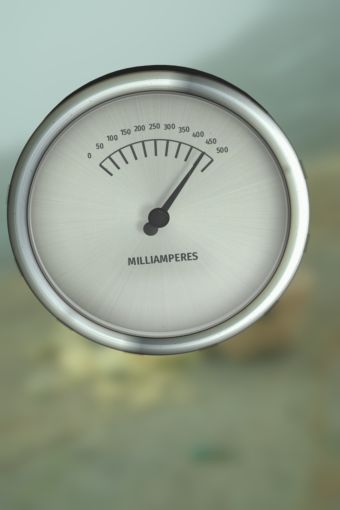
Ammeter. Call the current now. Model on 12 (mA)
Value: 450 (mA)
